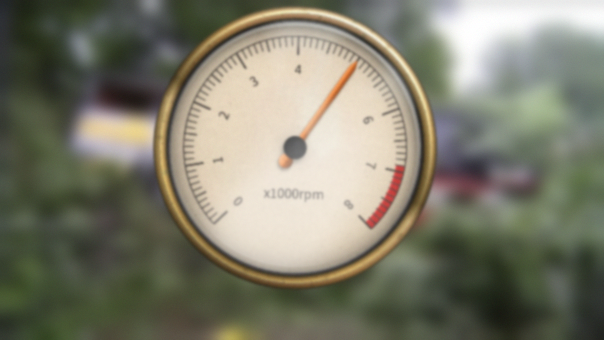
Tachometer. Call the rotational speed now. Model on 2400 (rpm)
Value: 5000 (rpm)
